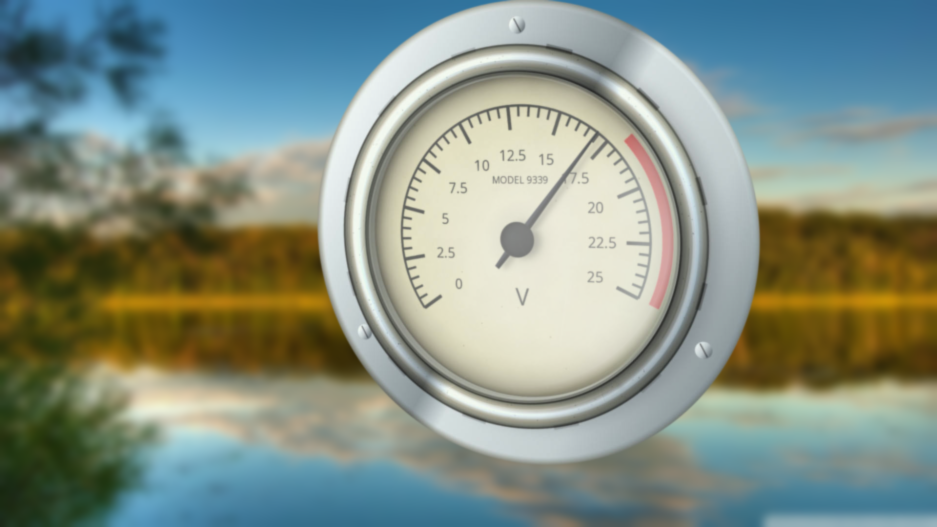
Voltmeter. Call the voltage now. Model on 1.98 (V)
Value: 17 (V)
